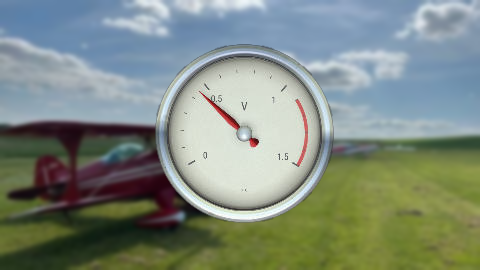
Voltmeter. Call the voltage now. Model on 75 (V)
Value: 0.45 (V)
